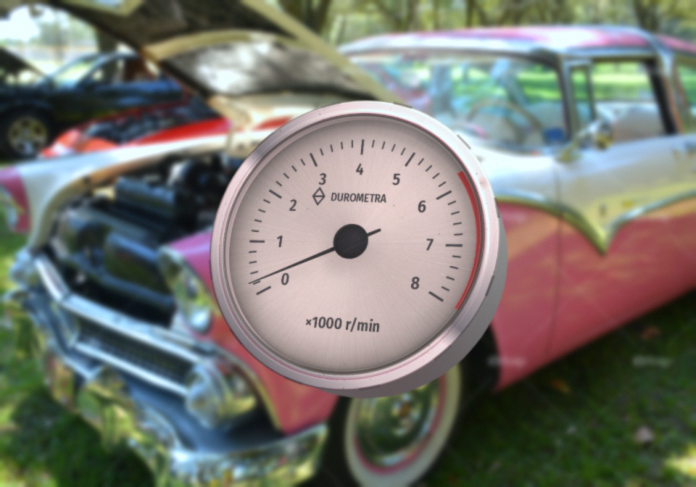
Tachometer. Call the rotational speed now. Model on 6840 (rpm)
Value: 200 (rpm)
